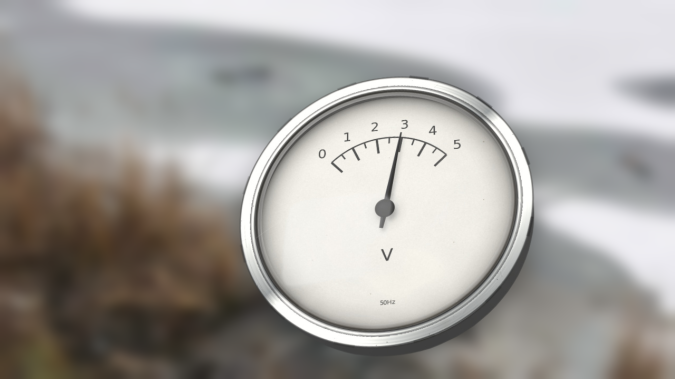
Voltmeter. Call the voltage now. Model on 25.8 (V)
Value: 3 (V)
